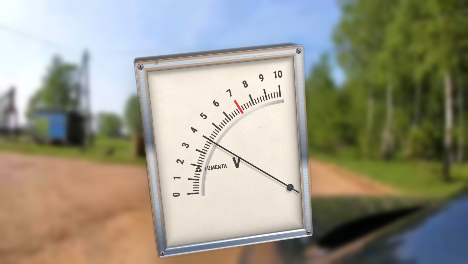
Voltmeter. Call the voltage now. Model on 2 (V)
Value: 4 (V)
